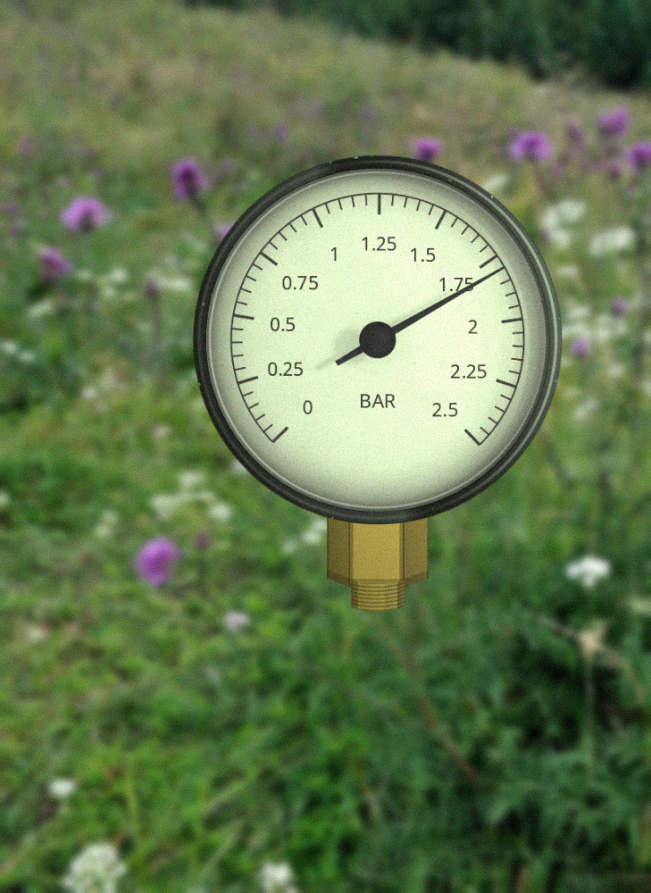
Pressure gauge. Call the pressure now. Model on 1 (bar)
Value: 1.8 (bar)
